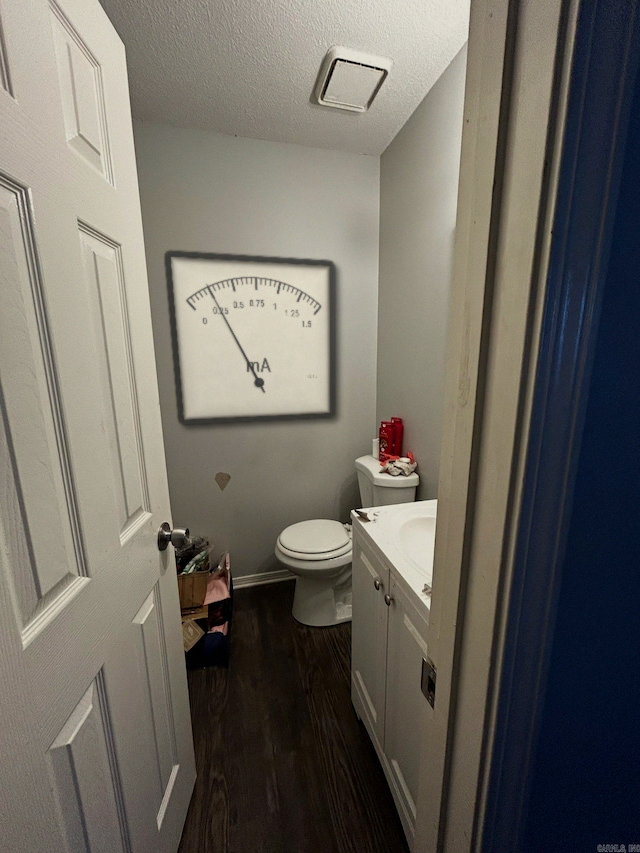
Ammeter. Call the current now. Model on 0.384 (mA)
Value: 0.25 (mA)
